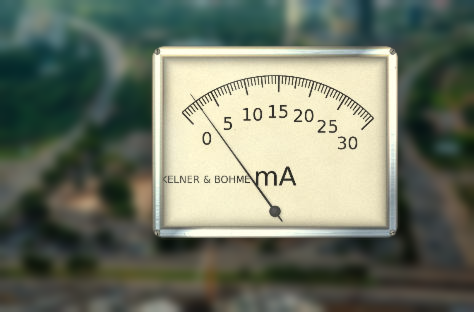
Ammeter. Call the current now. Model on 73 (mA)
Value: 2.5 (mA)
